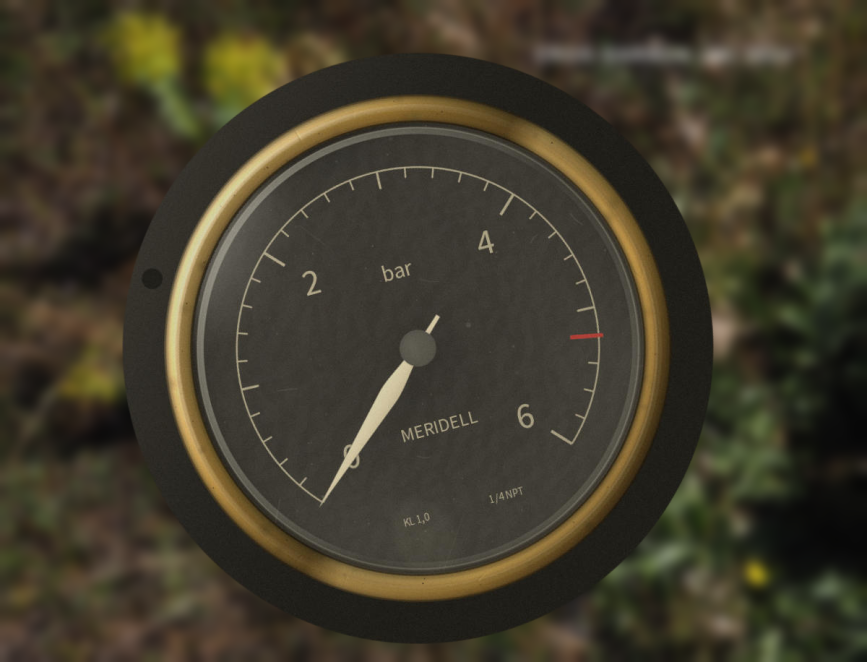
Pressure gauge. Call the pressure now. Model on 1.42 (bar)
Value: 0 (bar)
